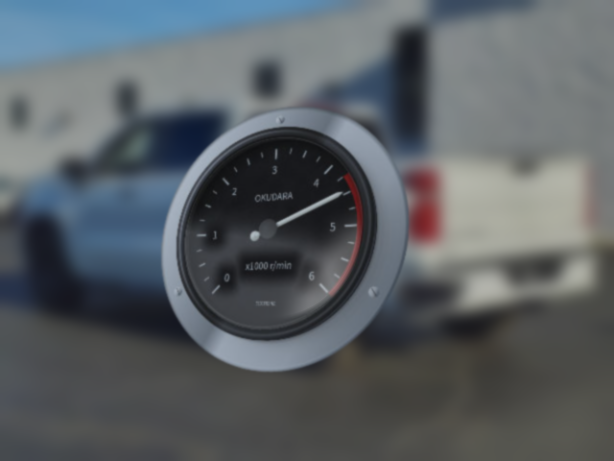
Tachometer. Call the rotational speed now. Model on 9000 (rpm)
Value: 4500 (rpm)
